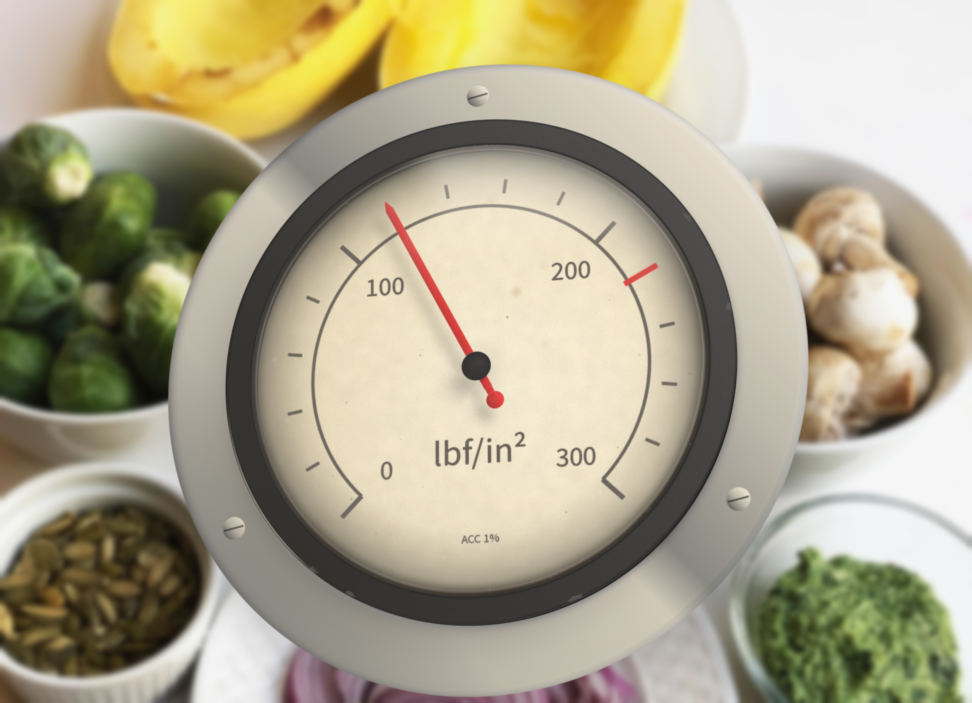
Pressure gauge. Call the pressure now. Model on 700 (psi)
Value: 120 (psi)
